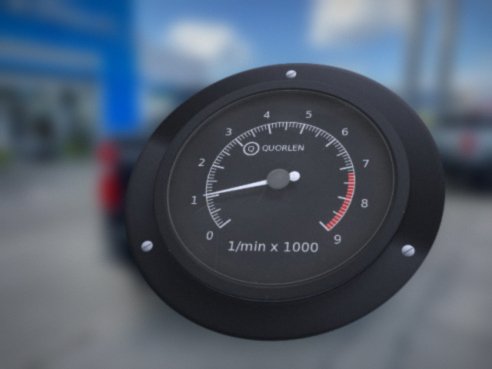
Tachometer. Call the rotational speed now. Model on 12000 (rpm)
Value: 1000 (rpm)
